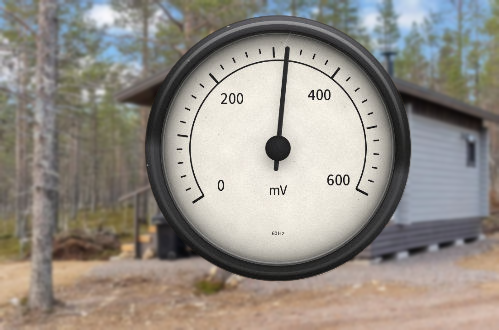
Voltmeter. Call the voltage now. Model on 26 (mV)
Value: 320 (mV)
